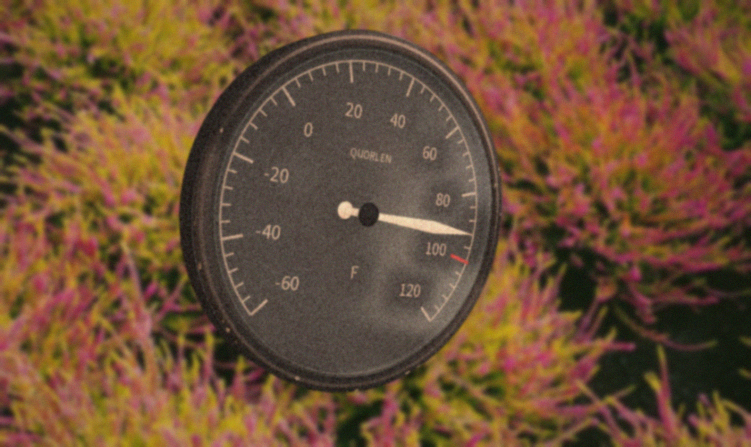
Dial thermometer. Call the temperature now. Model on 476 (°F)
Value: 92 (°F)
